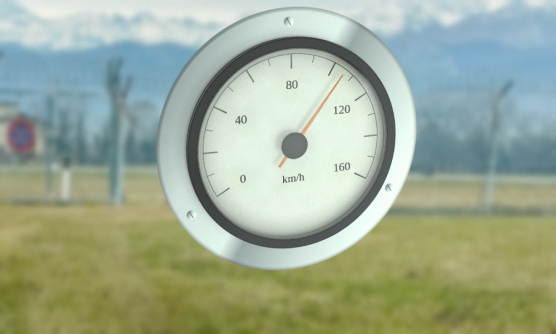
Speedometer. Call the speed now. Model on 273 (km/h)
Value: 105 (km/h)
